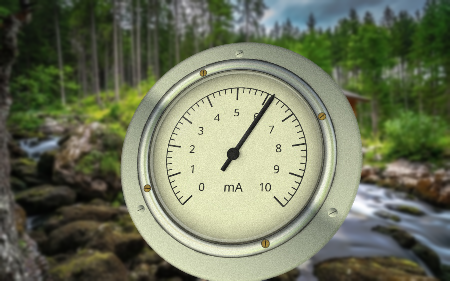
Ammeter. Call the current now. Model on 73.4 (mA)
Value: 6.2 (mA)
